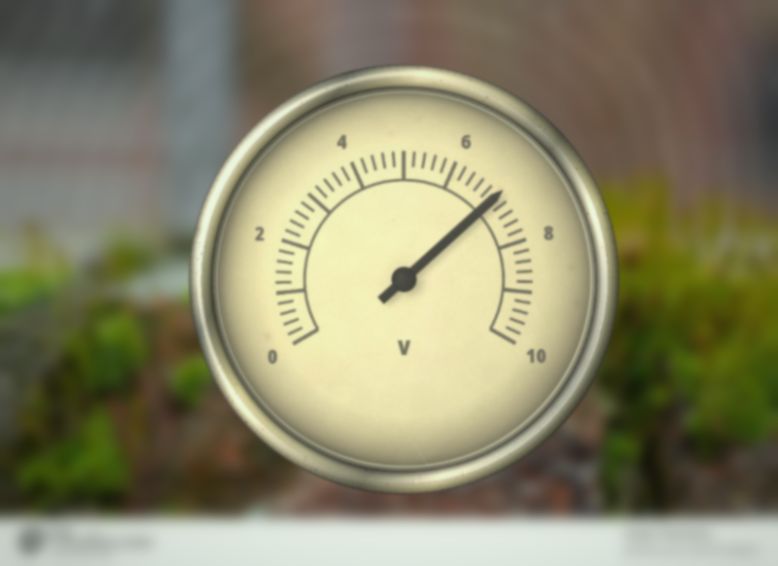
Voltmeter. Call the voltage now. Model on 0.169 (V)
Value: 7 (V)
